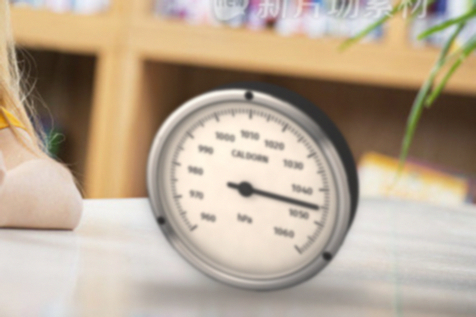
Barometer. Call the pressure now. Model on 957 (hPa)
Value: 1045 (hPa)
